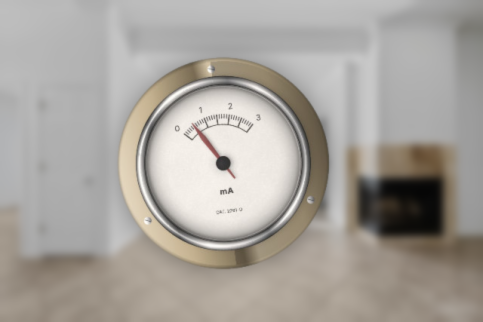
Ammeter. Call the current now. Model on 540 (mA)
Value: 0.5 (mA)
